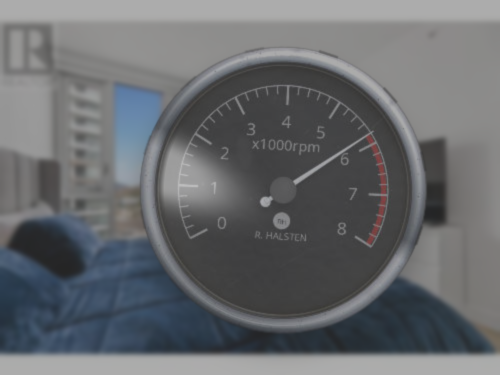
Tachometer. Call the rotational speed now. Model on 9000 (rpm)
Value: 5800 (rpm)
